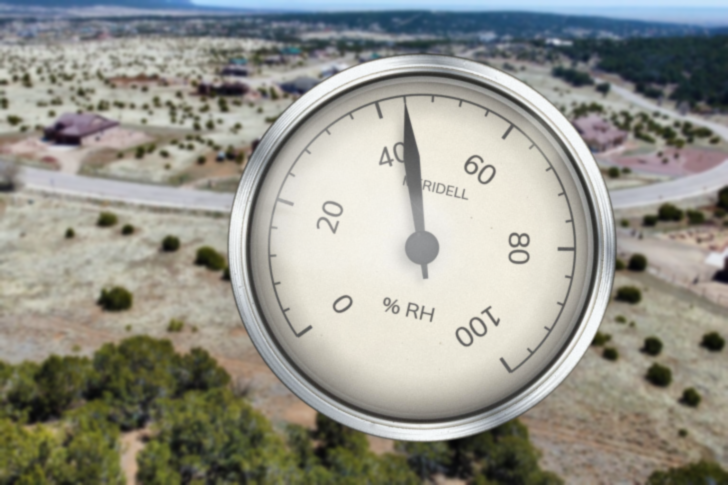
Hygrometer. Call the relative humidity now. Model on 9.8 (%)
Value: 44 (%)
